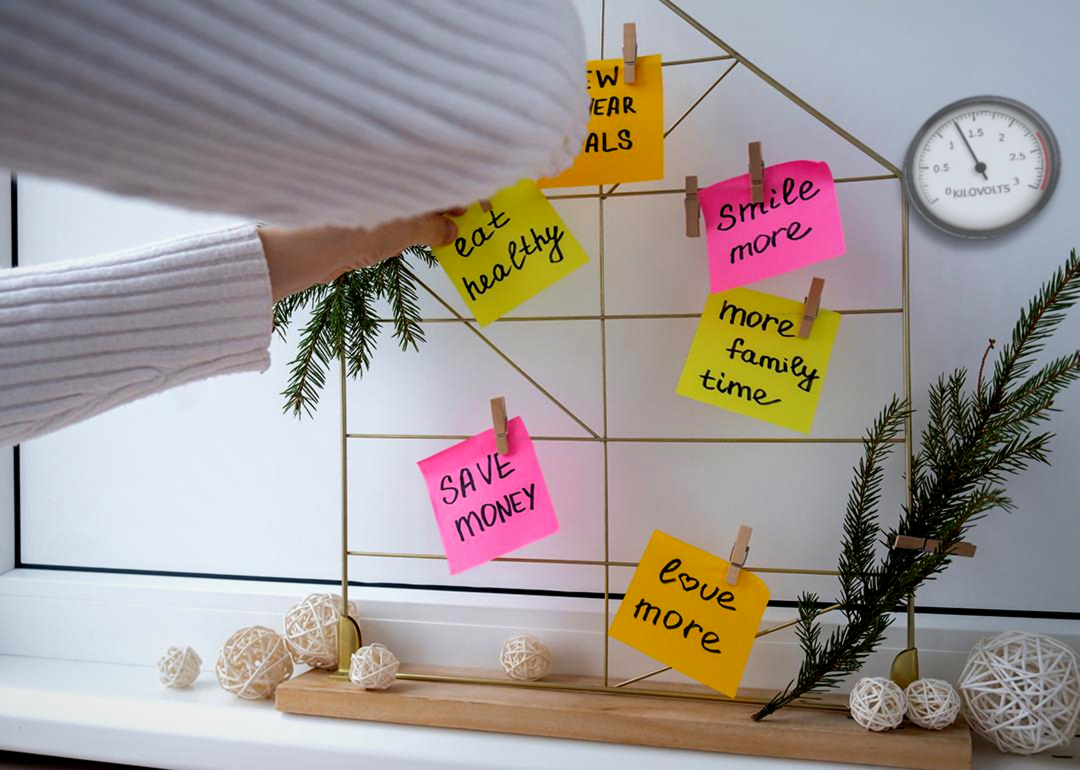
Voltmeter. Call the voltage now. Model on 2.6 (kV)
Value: 1.25 (kV)
